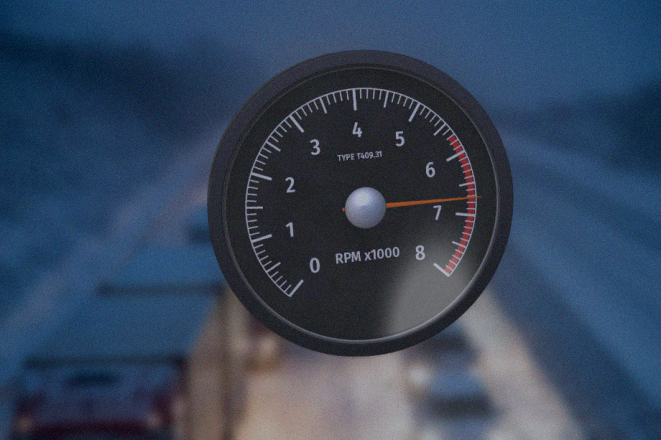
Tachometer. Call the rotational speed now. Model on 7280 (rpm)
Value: 6700 (rpm)
